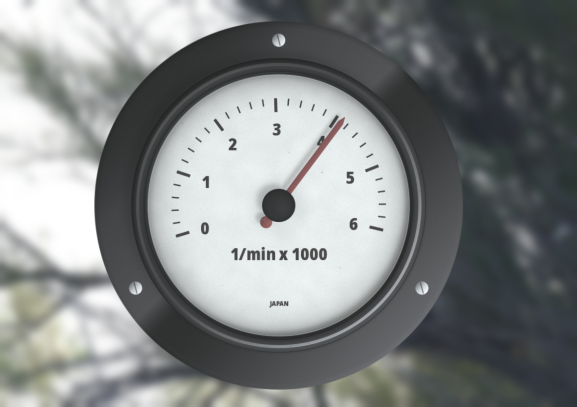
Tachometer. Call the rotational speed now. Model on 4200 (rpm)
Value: 4100 (rpm)
